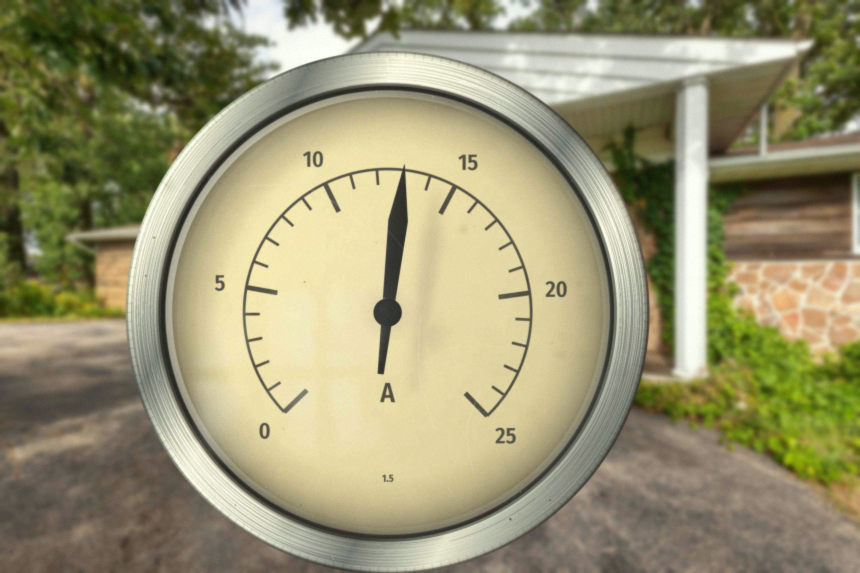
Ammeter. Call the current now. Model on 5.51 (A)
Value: 13 (A)
